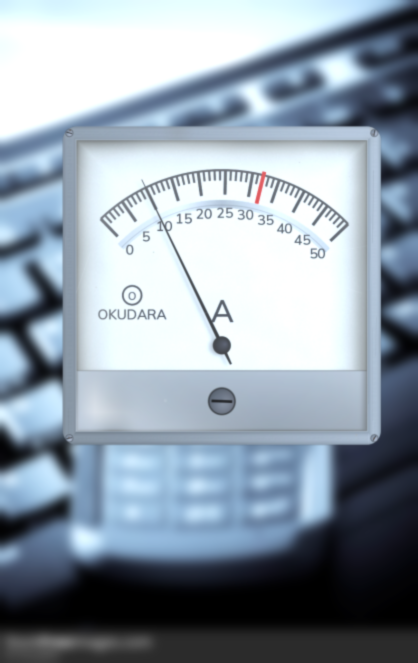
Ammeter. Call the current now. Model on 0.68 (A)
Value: 10 (A)
